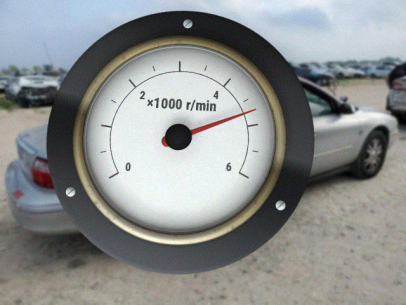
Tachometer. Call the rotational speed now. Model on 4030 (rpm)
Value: 4750 (rpm)
